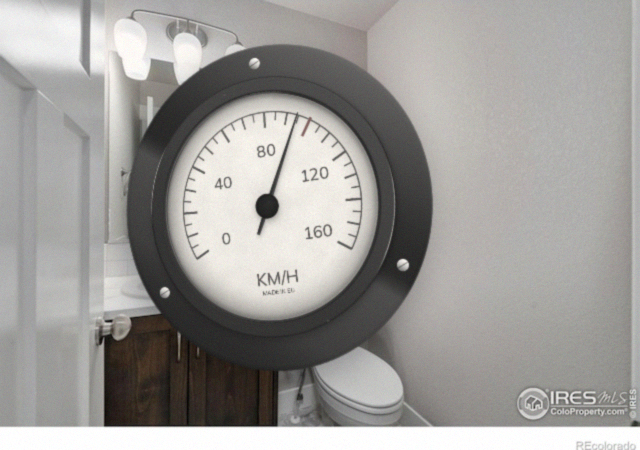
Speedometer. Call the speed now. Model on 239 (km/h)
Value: 95 (km/h)
